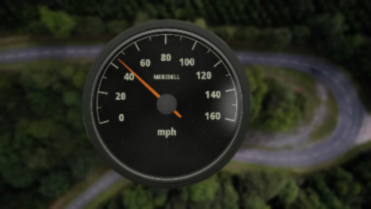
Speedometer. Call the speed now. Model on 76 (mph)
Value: 45 (mph)
